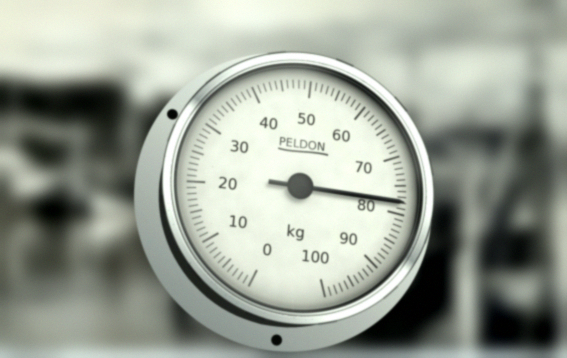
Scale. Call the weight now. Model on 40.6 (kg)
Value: 78 (kg)
